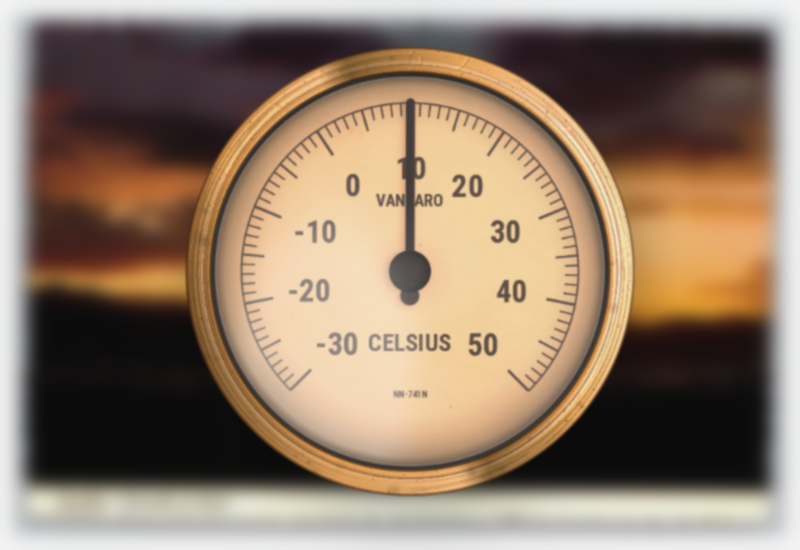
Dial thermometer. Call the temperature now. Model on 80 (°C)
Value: 10 (°C)
